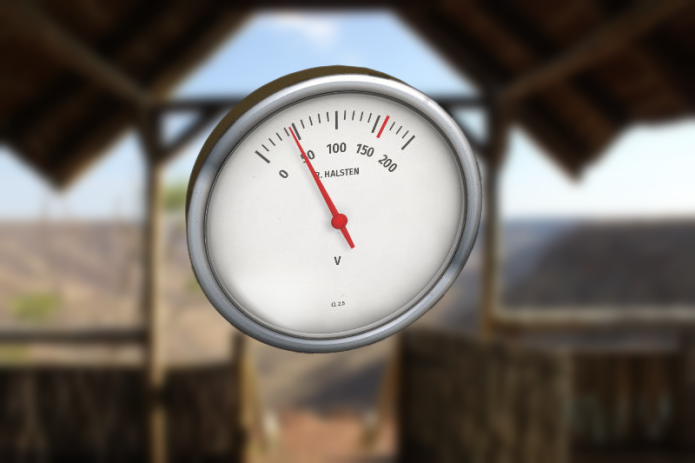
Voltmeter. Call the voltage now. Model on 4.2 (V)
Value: 45 (V)
